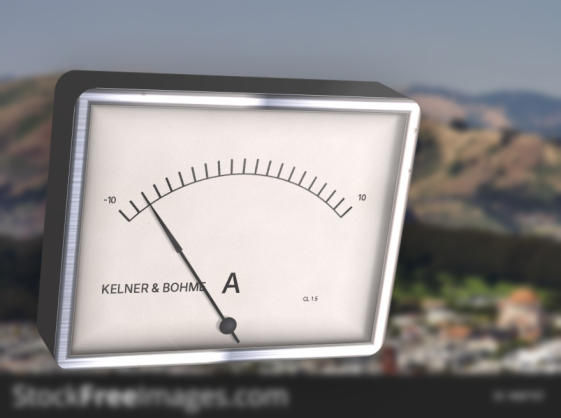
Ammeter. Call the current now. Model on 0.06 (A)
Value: -8 (A)
